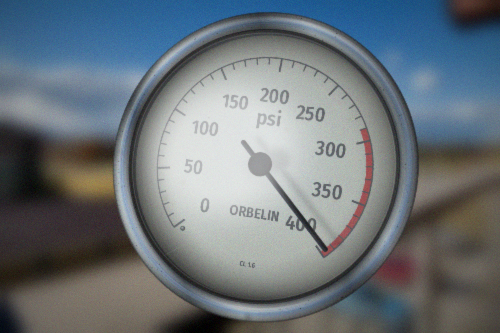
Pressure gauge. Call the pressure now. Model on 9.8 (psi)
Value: 395 (psi)
